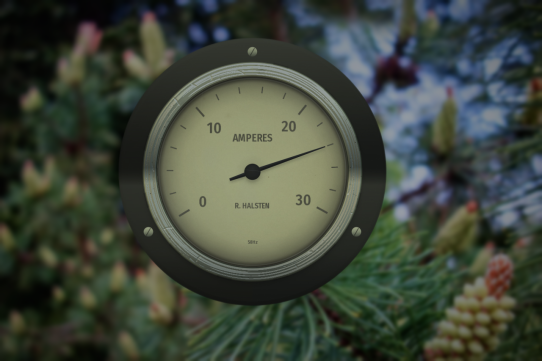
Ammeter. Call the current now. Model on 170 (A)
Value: 24 (A)
